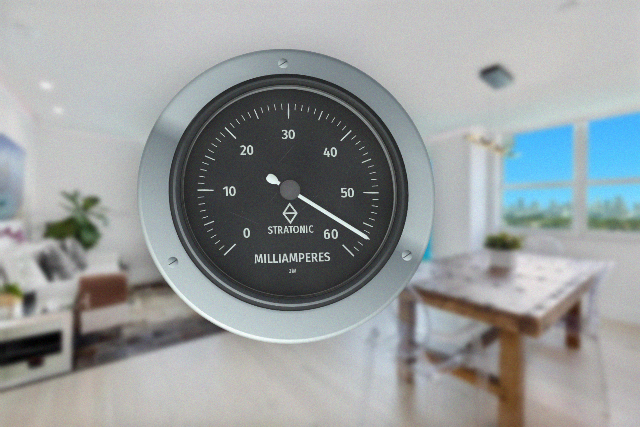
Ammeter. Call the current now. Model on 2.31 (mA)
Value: 57 (mA)
